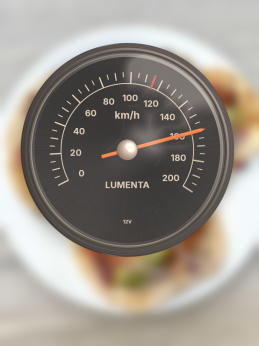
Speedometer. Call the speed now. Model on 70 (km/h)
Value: 160 (km/h)
